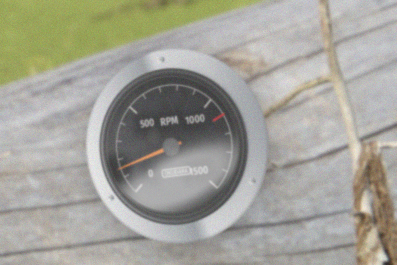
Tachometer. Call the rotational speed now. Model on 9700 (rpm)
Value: 150 (rpm)
